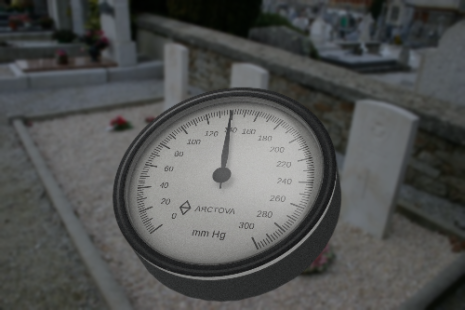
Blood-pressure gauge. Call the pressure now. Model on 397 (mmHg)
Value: 140 (mmHg)
